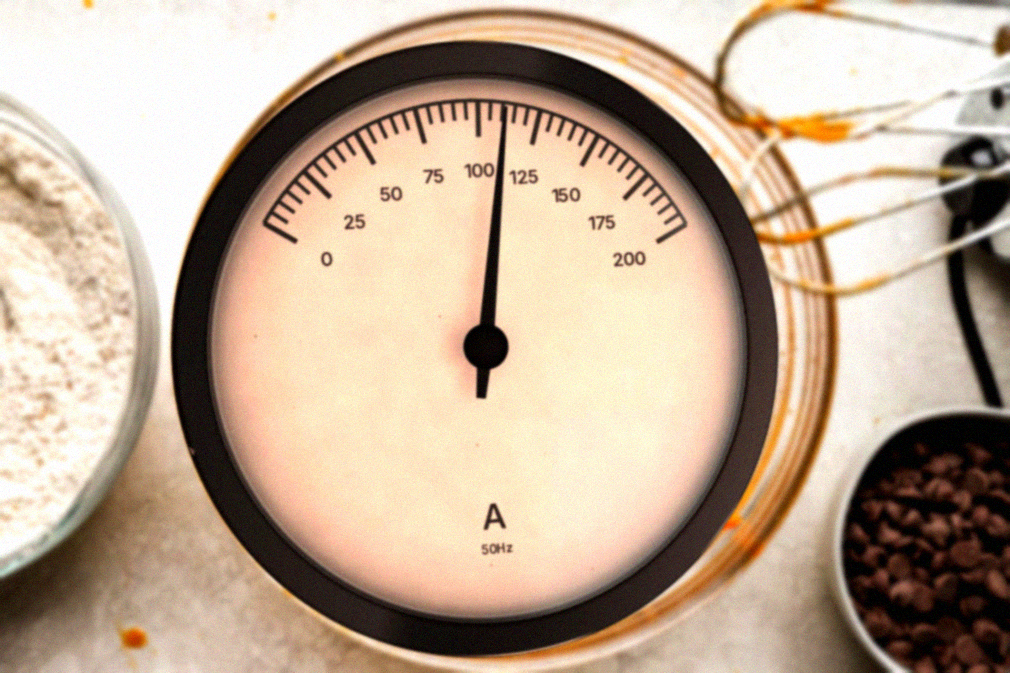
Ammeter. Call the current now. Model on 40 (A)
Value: 110 (A)
